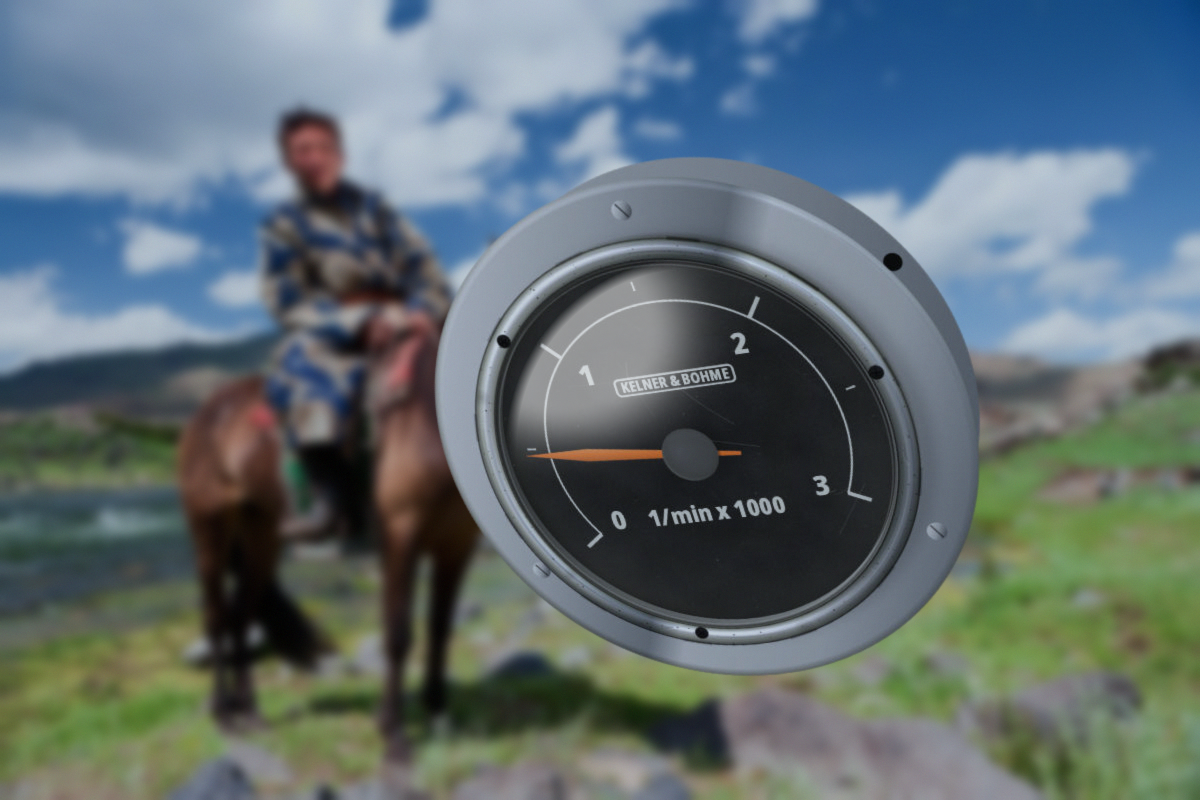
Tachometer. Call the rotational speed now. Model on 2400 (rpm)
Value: 500 (rpm)
